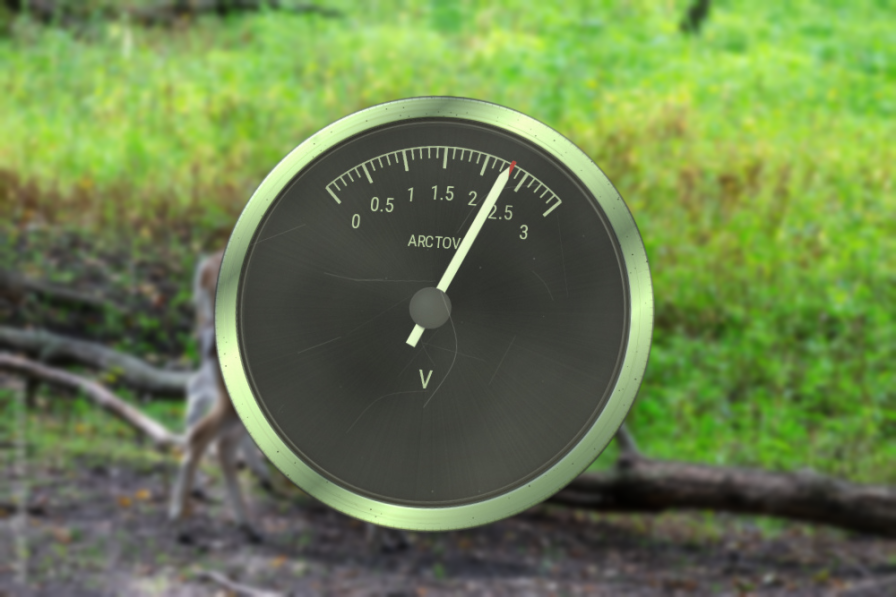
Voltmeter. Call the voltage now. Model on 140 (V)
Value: 2.3 (V)
